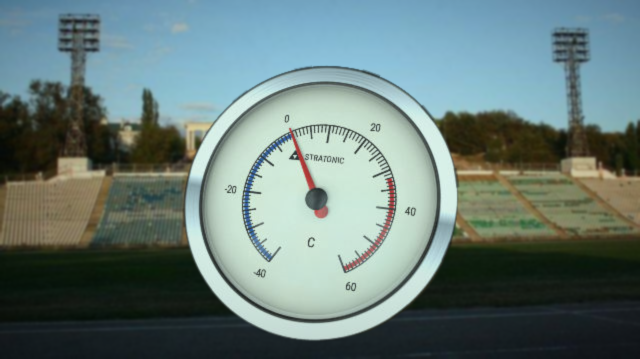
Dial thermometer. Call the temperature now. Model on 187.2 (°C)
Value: 0 (°C)
